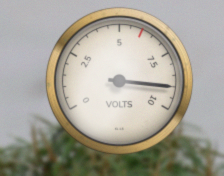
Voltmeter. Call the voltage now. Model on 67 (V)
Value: 9 (V)
